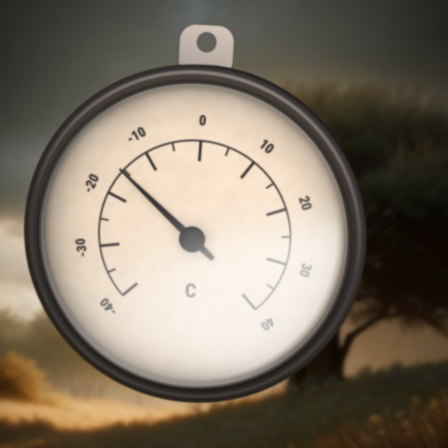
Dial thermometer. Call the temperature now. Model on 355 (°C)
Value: -15 (°C)
